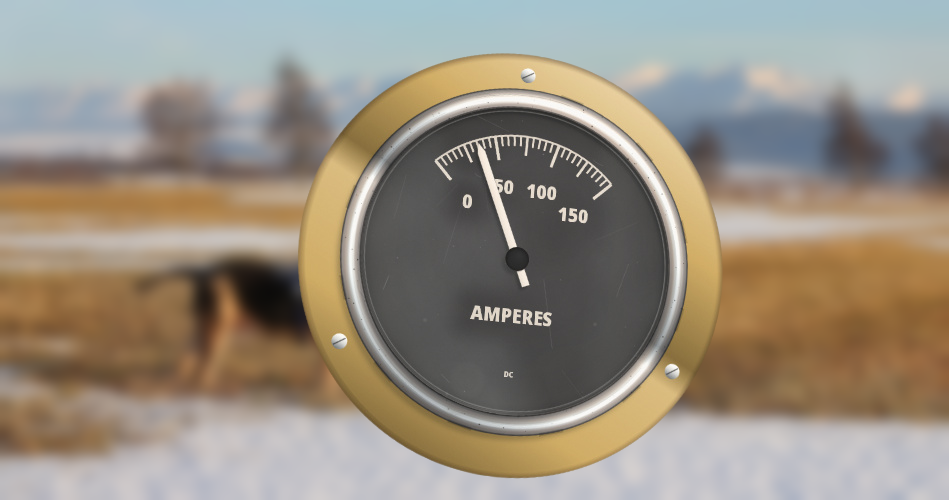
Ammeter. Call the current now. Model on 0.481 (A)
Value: 35 (A)
